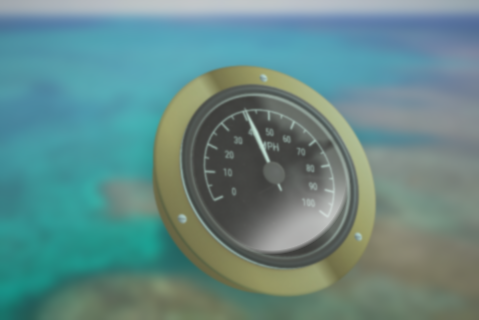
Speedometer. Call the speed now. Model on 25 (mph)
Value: 40 (mph)
